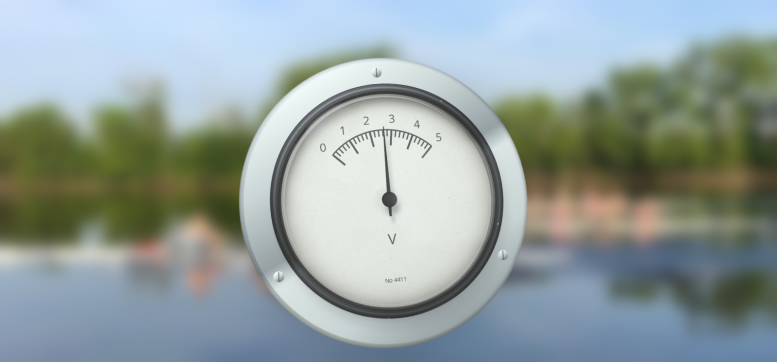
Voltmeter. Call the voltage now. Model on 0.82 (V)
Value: 2.6 (V)
